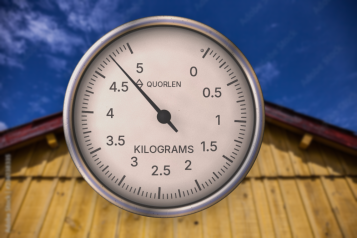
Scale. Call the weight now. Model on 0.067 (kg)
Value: 4.75 (kg)
